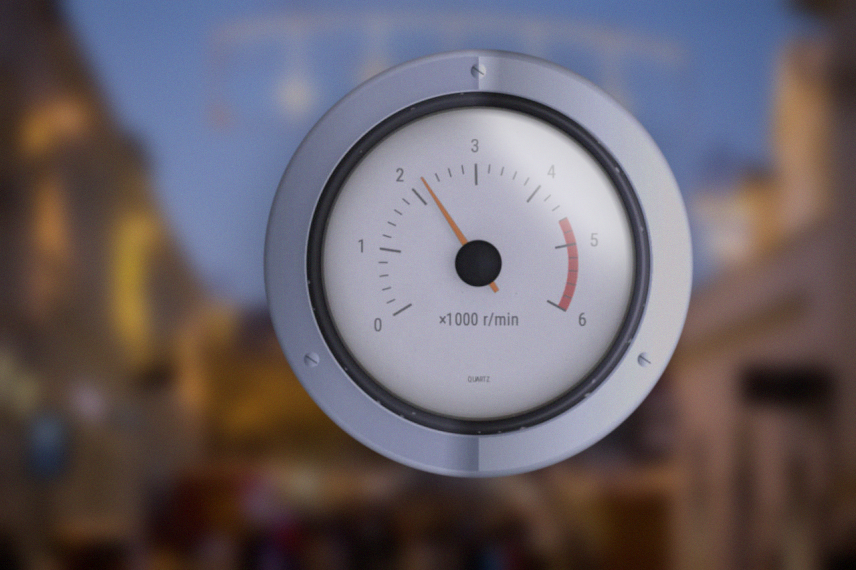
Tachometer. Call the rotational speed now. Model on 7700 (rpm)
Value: 2200 (rpm)
